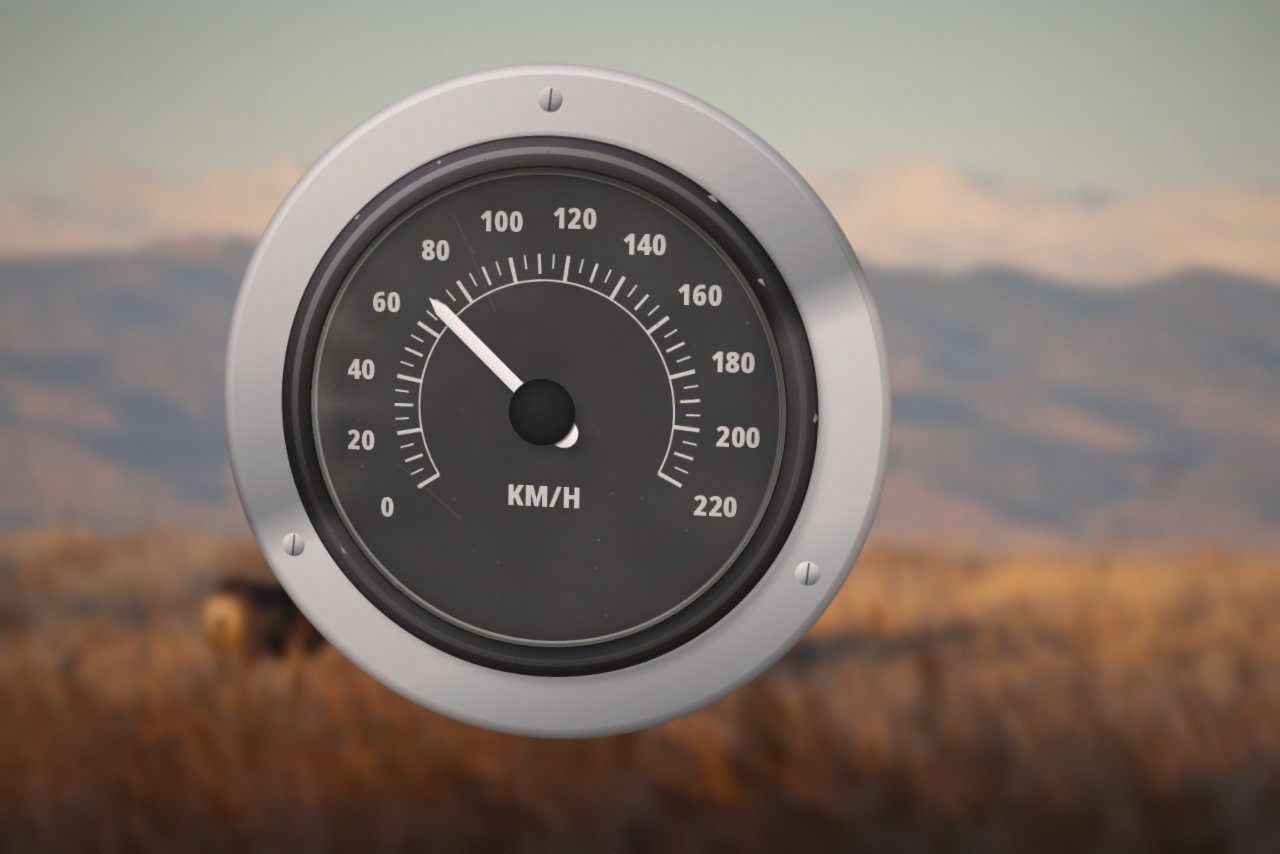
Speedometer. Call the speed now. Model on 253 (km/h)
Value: 70 (km/h)
